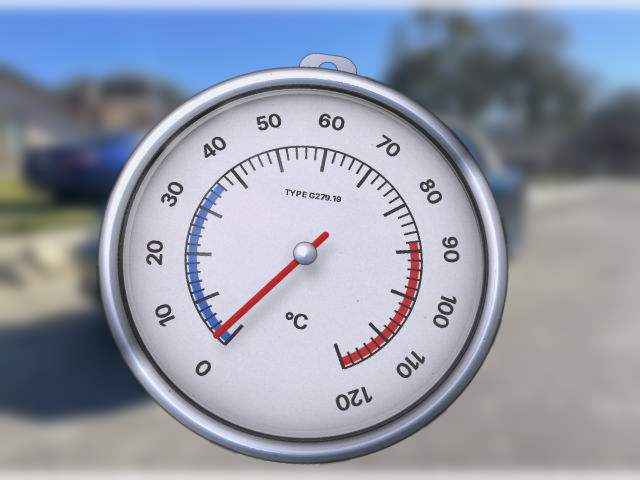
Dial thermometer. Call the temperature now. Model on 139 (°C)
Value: 2 (°C)
